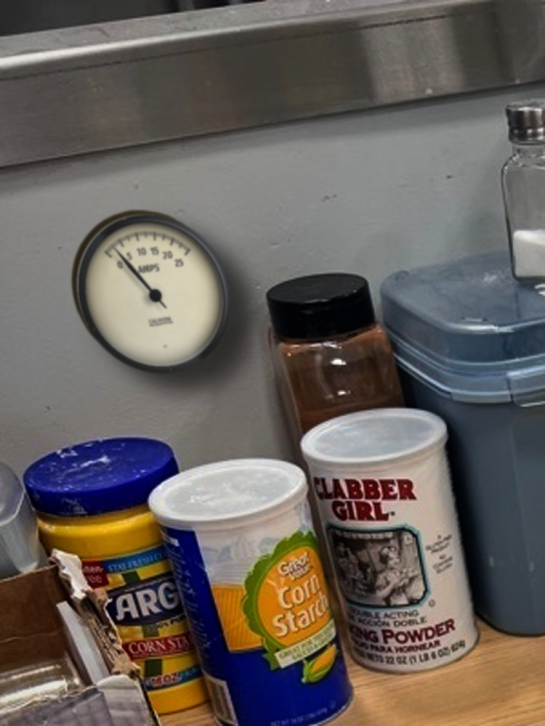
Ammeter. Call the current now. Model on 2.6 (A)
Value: 2.5 (A)
